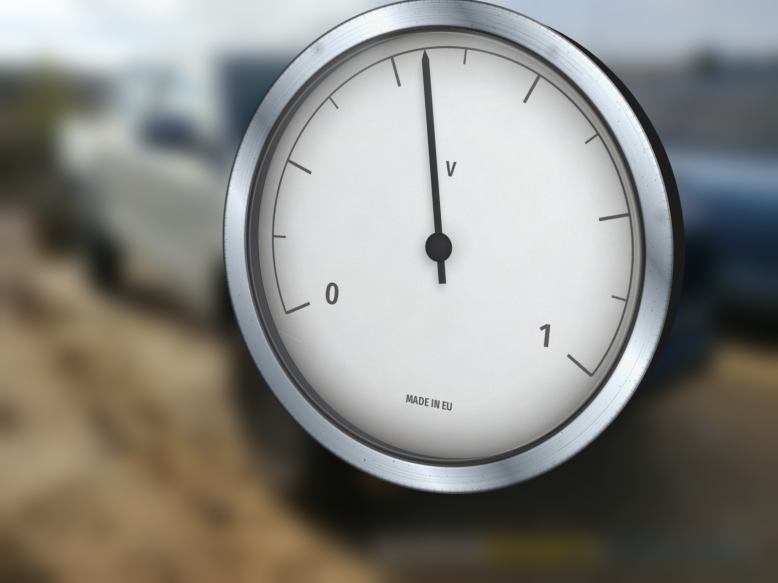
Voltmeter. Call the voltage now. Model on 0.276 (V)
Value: 0.45 (V)
